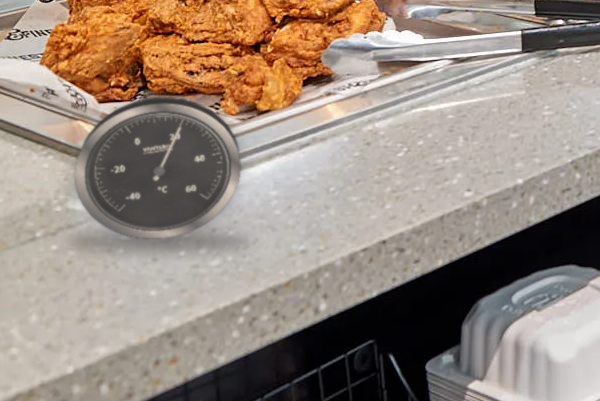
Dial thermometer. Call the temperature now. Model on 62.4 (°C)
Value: 20 (°C)
